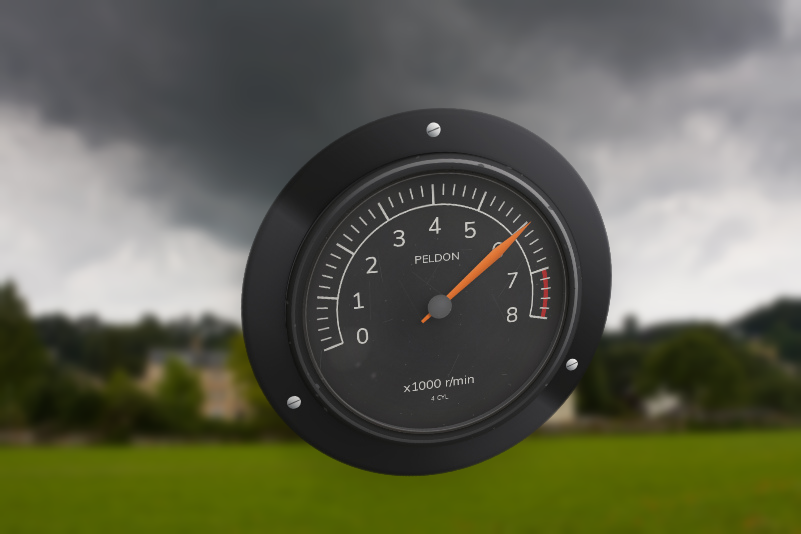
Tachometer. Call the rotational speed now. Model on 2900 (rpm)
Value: 6000 (rpm)
